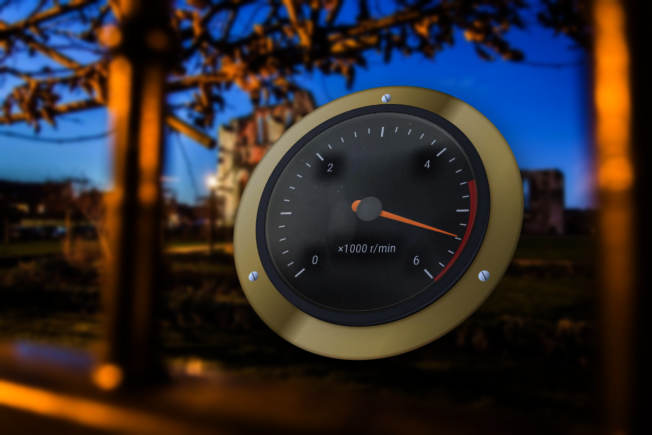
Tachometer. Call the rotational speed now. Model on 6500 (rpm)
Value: 5400 (rpm)
